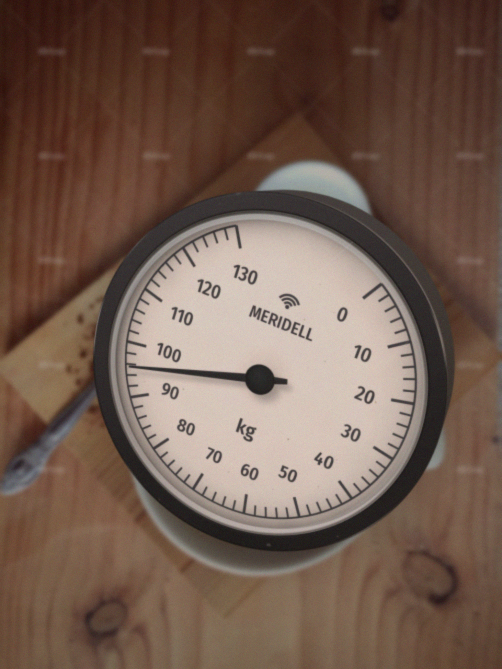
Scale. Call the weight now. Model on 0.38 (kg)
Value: 96 (kg)
